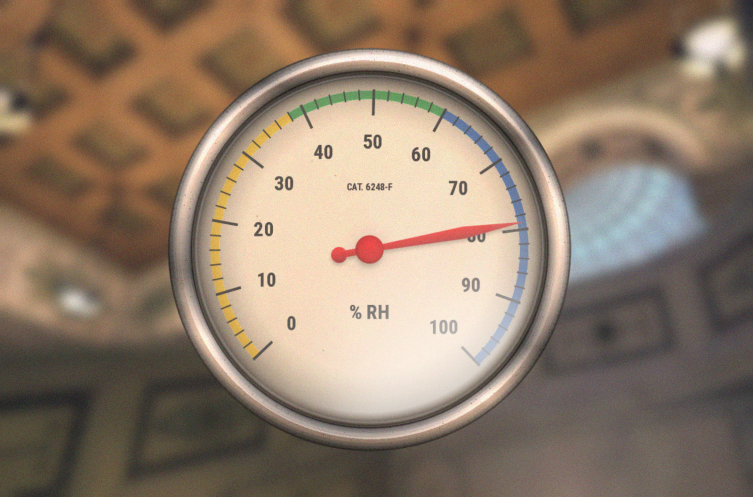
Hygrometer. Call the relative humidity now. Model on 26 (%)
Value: 79 (%)
